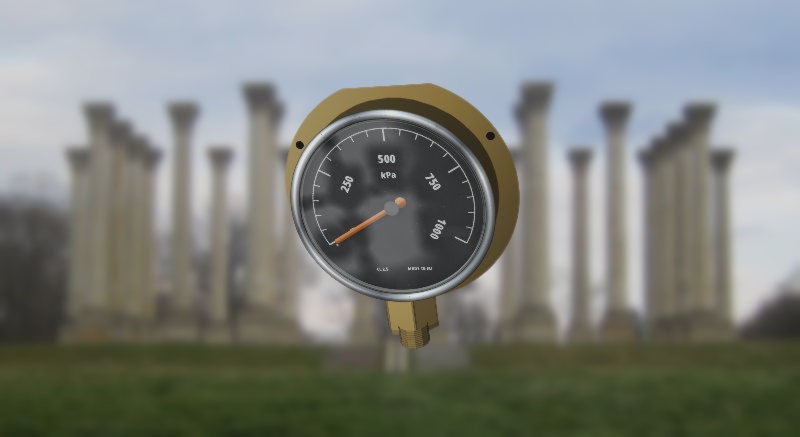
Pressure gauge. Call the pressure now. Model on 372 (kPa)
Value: 0 (kPa)
